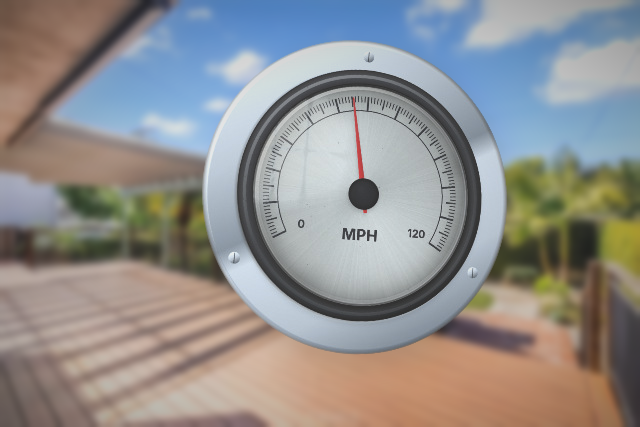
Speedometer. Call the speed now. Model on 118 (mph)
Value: 55 (mph)
